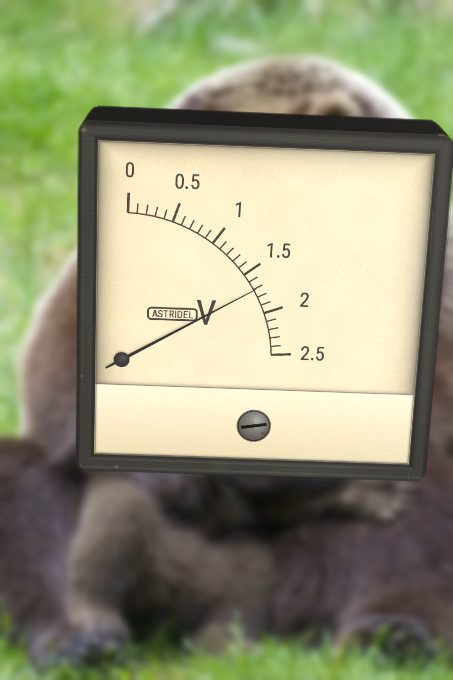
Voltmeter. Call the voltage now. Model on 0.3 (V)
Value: 1.7 (V)
